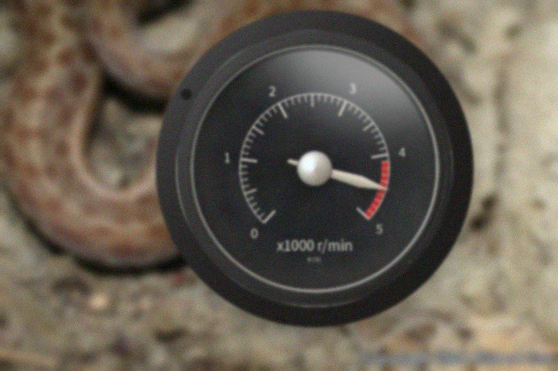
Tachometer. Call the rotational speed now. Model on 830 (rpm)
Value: 4500 (rpm)
